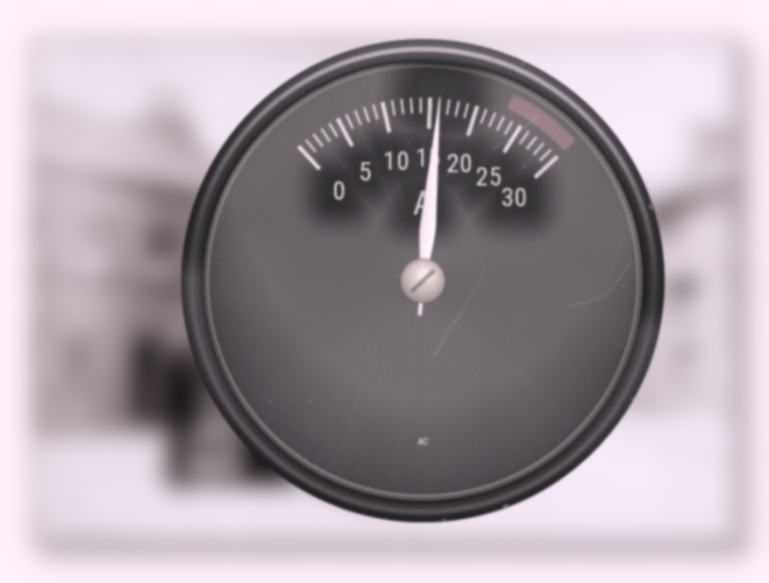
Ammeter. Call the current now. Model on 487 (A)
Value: 16 (A)
